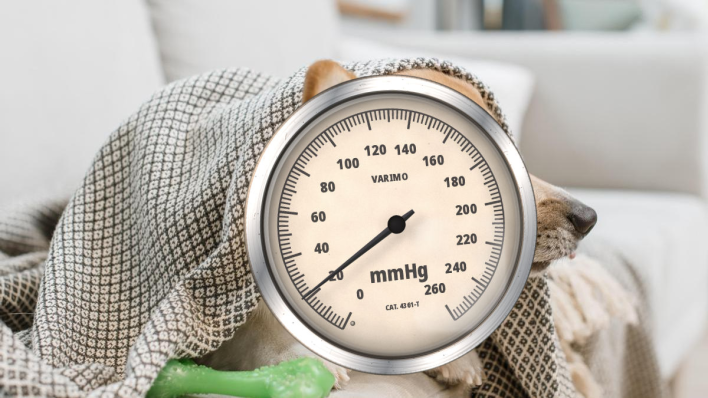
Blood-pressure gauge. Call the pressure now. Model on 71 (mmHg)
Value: 22 (mmHg)
